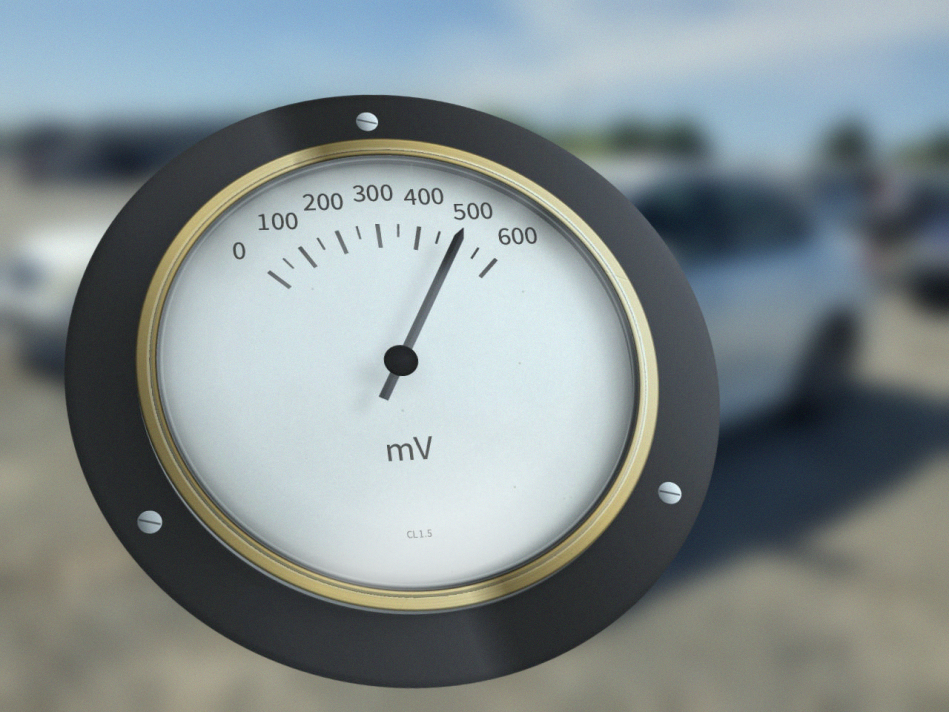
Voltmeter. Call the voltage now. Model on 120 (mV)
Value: 500 (mV)
